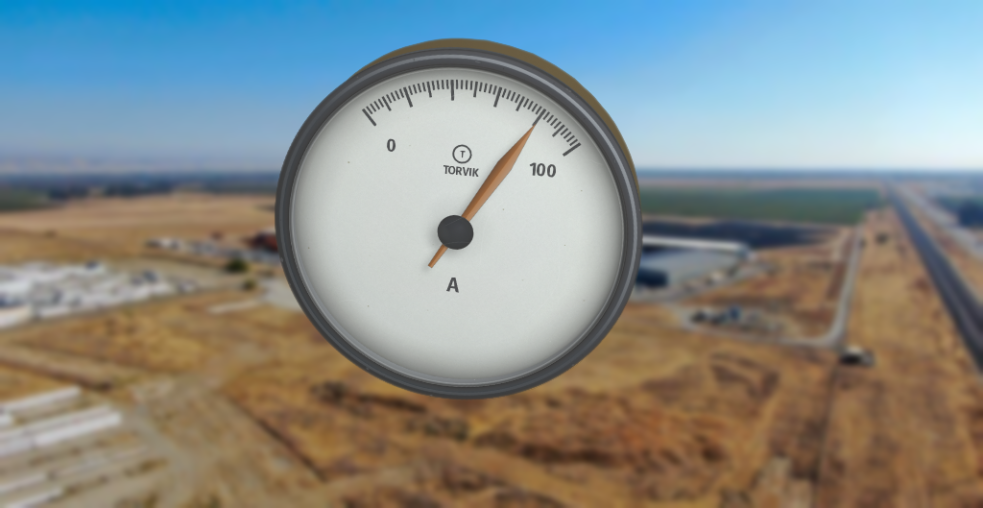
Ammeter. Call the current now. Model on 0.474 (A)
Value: 80 (A)
